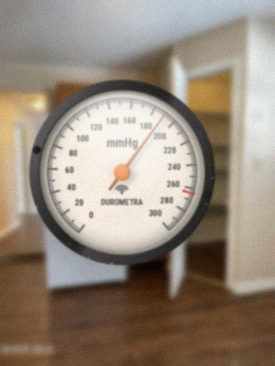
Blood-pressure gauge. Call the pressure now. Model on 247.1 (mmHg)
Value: 190 (mmHg)
